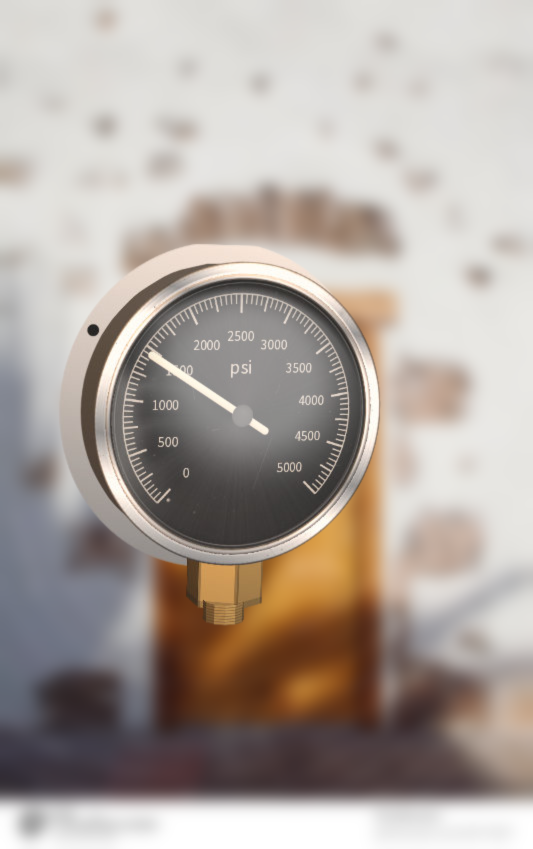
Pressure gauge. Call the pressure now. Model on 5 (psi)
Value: 1450 (psi)
